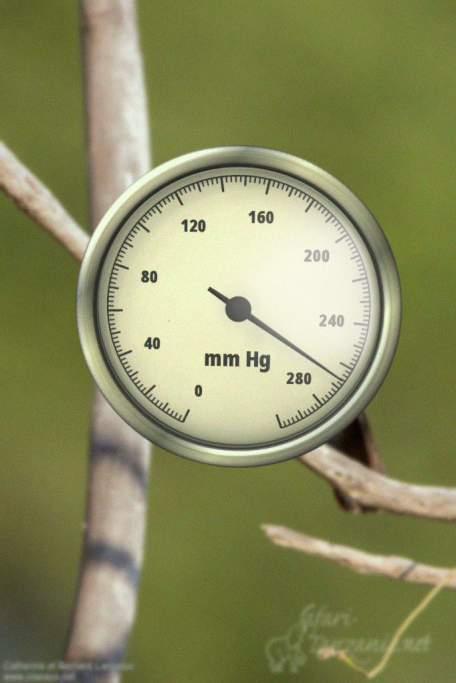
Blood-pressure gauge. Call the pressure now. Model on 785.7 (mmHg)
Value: 266 (mmHg)
